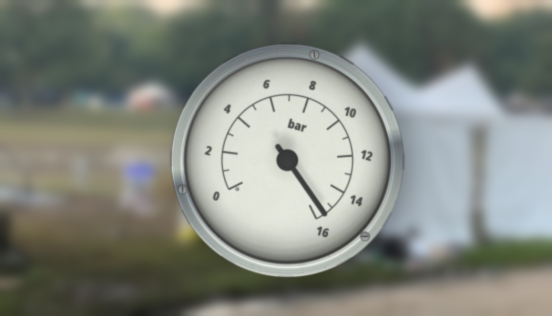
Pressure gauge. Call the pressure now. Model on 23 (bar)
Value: 15.5 (bar)
